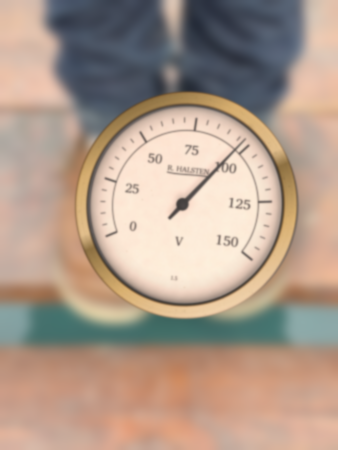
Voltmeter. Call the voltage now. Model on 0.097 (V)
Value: 97.5 (V)
